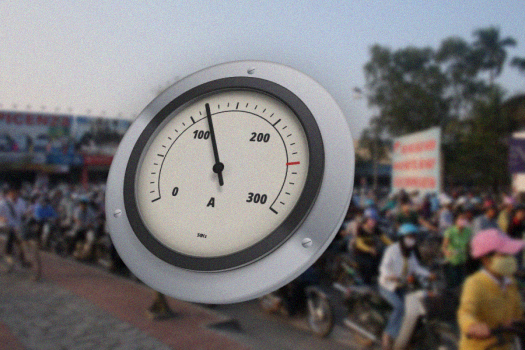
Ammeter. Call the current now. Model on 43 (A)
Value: 120 (A)
